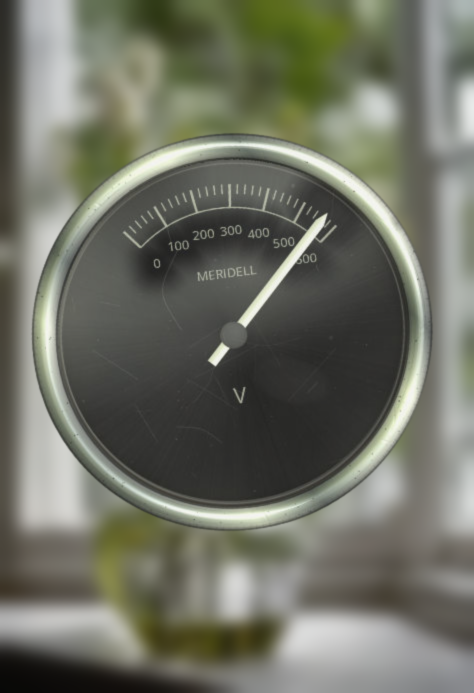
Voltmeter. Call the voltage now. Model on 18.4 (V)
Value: 560 (V)
